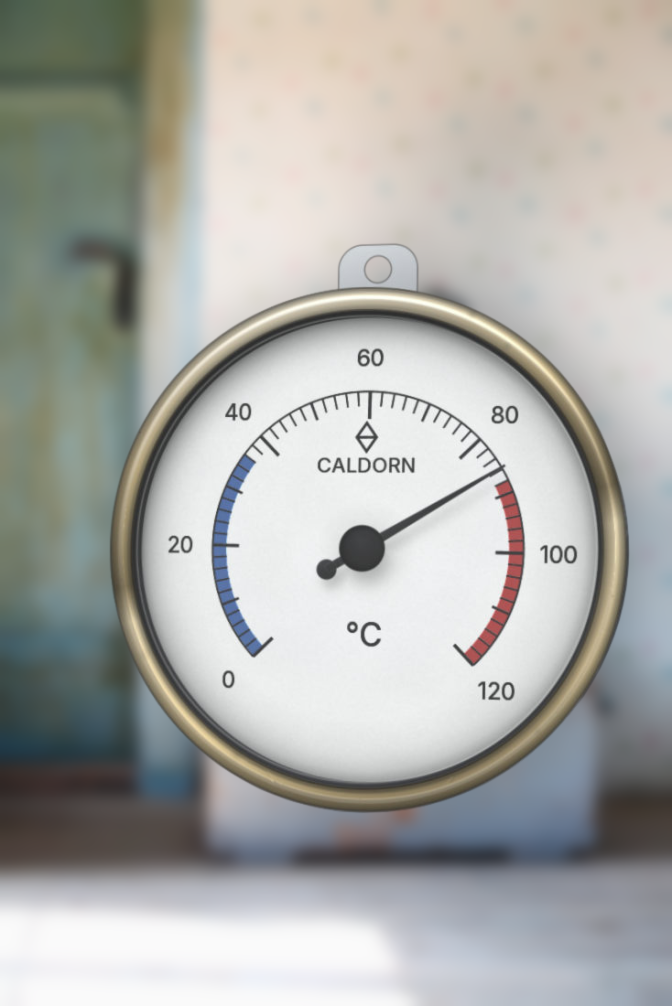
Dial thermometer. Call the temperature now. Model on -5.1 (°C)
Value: 86 (°C)
